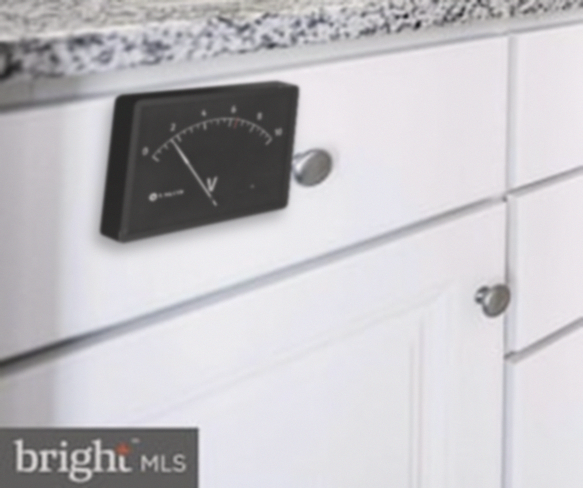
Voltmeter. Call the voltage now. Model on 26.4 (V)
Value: 1.5 (V)
